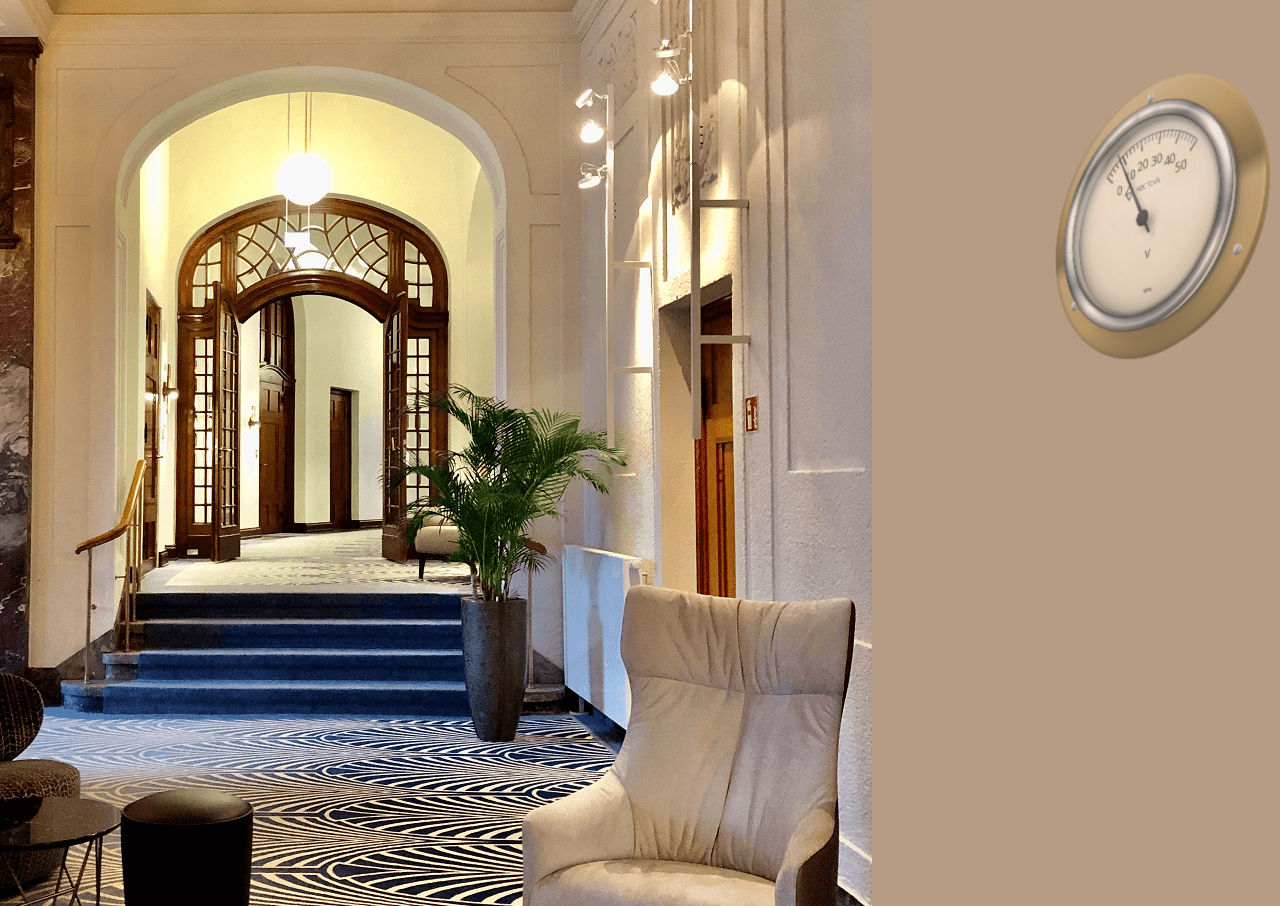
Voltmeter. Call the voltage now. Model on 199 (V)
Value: 10 (V)
